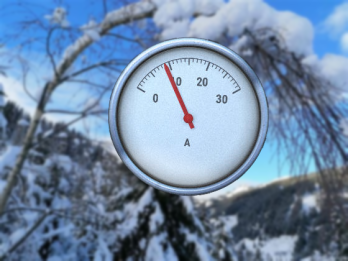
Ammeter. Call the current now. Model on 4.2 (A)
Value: 9 (A)
